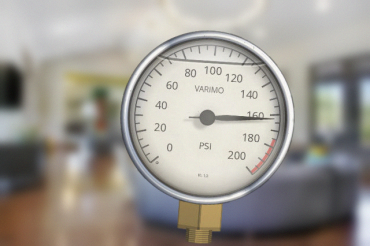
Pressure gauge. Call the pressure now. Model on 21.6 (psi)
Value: 162.5 (psi)
